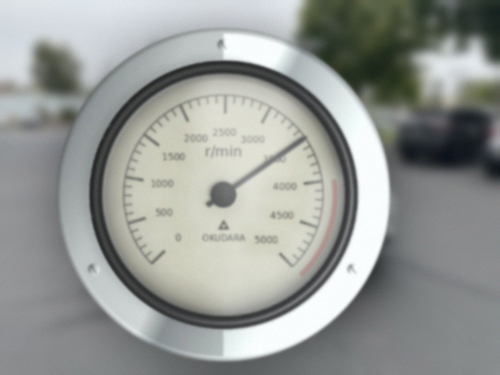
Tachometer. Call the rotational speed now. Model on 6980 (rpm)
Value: 3500 (rpm)
